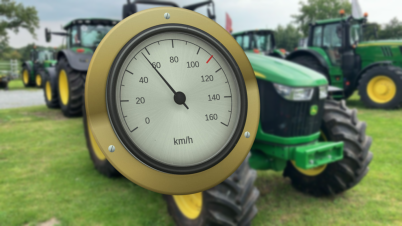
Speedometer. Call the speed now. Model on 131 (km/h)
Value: 55 (km/h)
